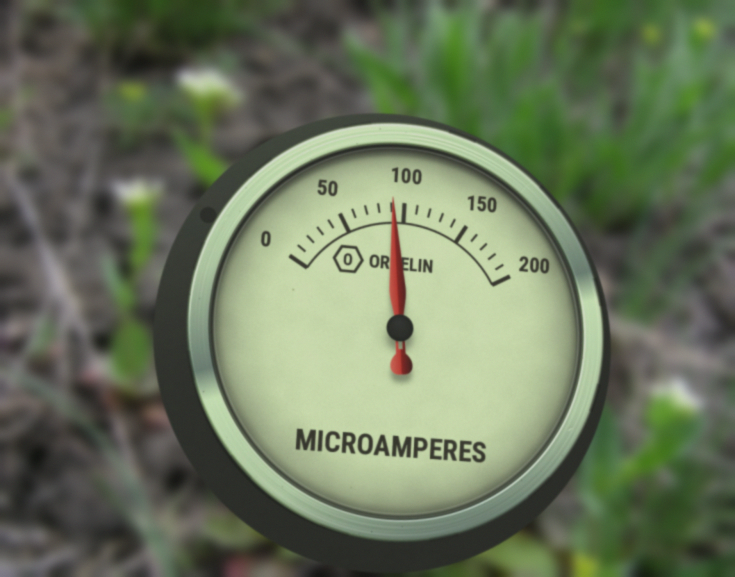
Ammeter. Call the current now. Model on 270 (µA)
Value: 90 (µA)
